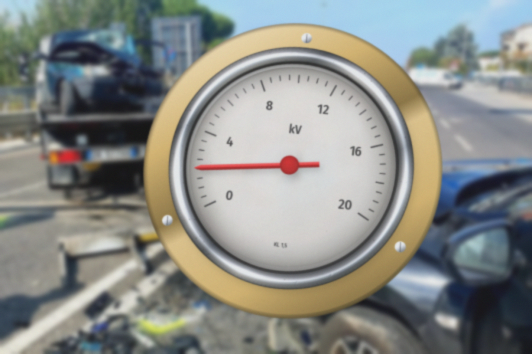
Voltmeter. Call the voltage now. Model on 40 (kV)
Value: 2 (kV)
